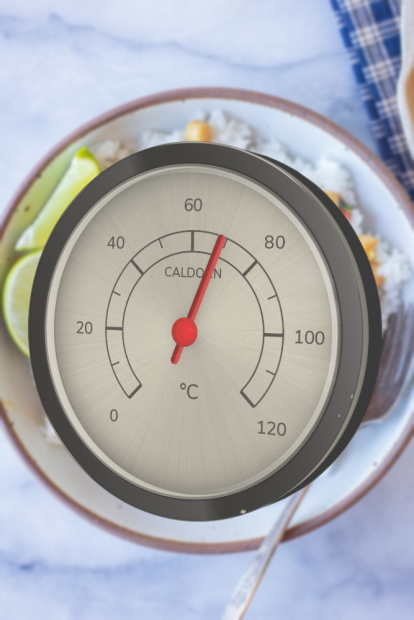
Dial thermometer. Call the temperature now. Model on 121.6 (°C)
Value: 70 (°C)
